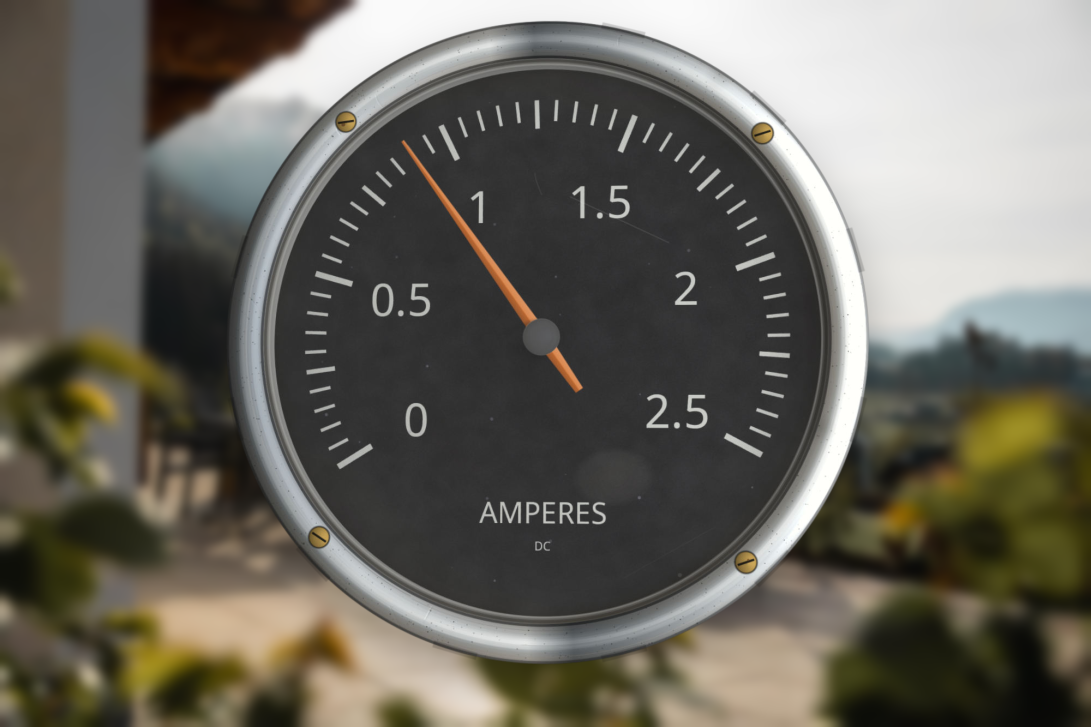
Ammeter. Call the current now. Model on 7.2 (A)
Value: 0.9 (A)
